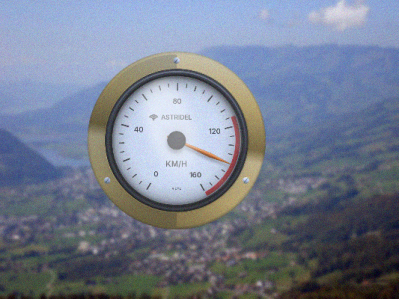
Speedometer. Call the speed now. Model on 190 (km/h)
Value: 140 (km/h)
